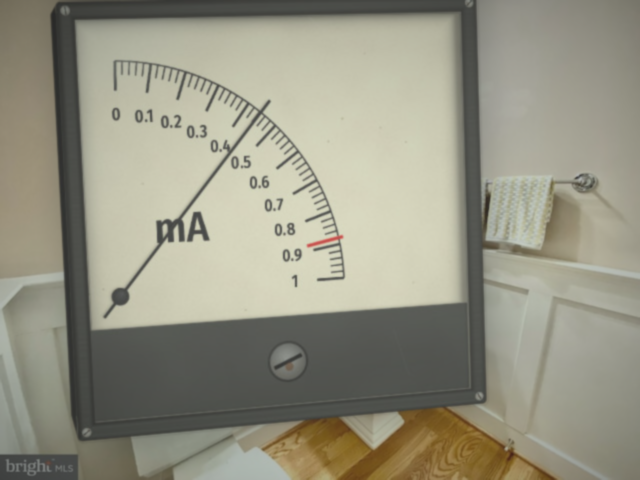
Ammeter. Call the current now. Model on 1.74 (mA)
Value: 0.44 (mA)
